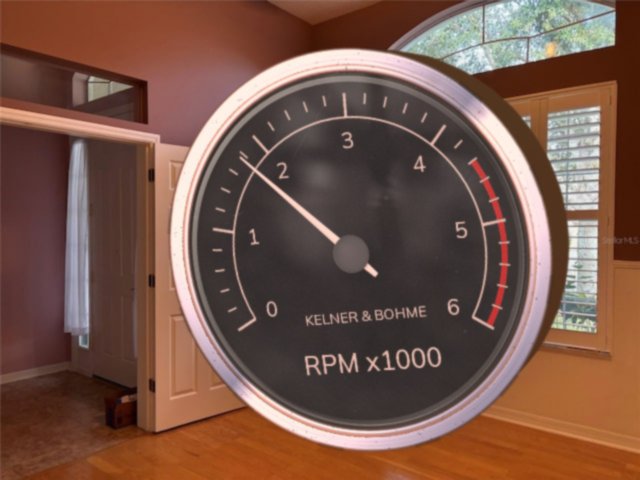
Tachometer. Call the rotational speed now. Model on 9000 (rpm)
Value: 1800 (rpm)
